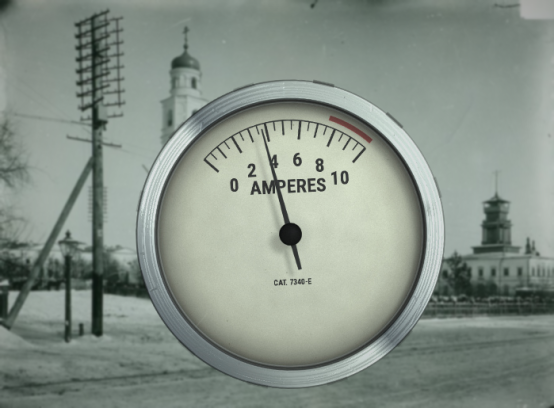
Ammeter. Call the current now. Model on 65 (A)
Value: 3.75 (A)
